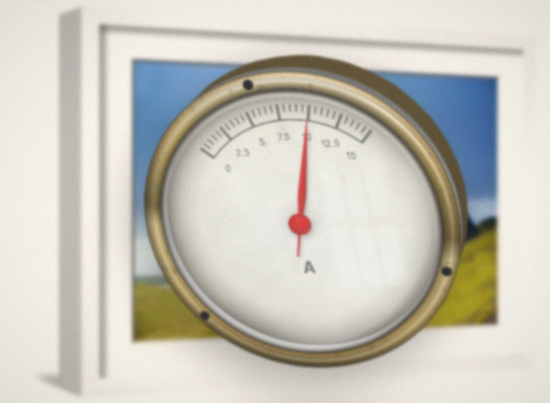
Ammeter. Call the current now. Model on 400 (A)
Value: 10 (A)
